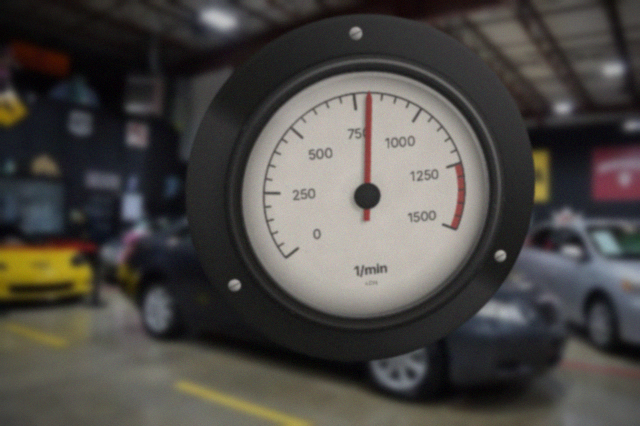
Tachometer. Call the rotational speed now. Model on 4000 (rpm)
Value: 800 (rpm)
